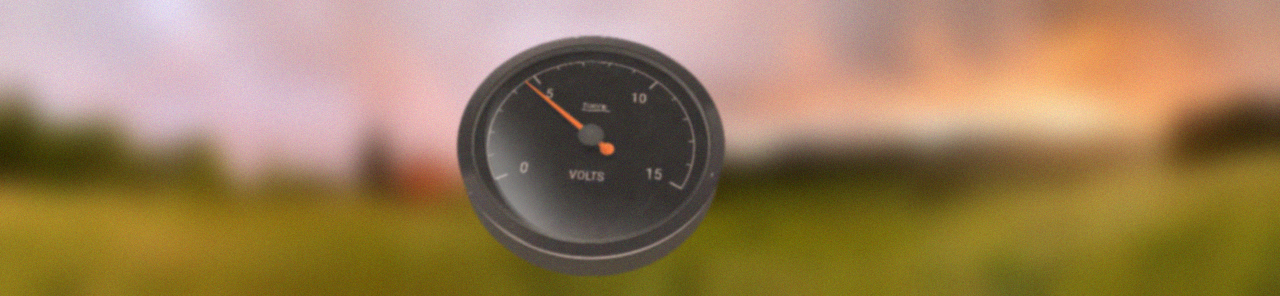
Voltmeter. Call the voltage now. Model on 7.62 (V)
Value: 4.5 (V)
